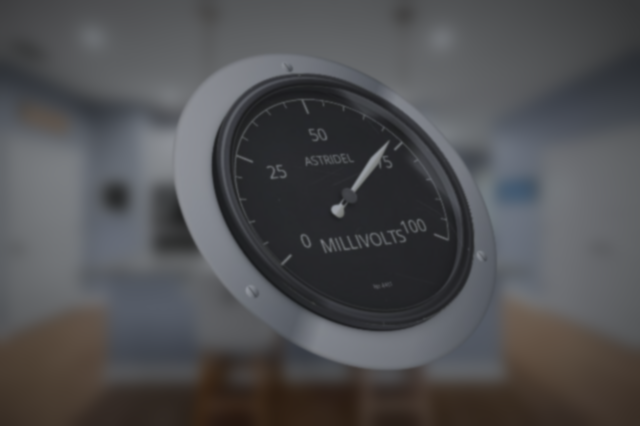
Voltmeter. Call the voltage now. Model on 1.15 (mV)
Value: 72.5 (mV)
